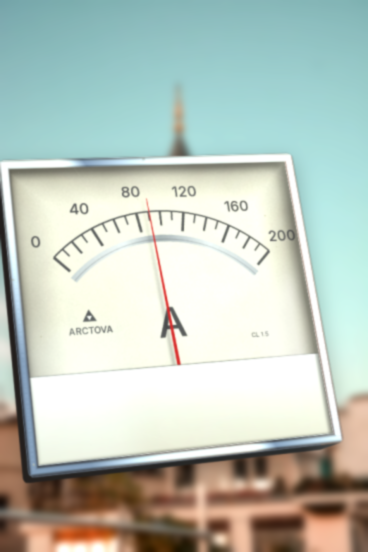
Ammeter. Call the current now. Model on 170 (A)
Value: 90 (A)
